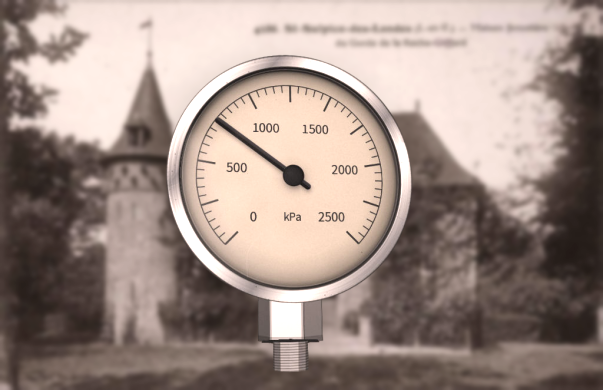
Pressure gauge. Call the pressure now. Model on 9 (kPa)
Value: 750 (kPa)
